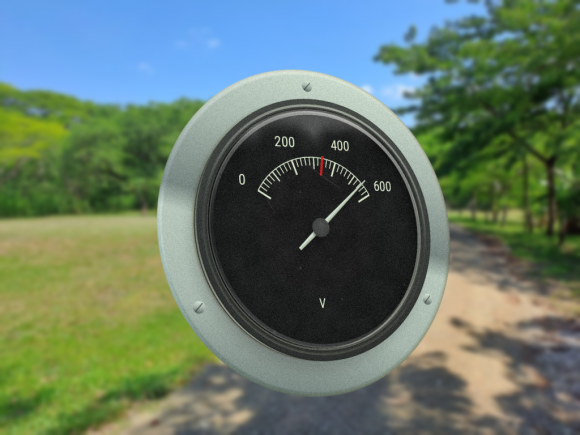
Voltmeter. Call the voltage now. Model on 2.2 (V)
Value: 540 (V)
